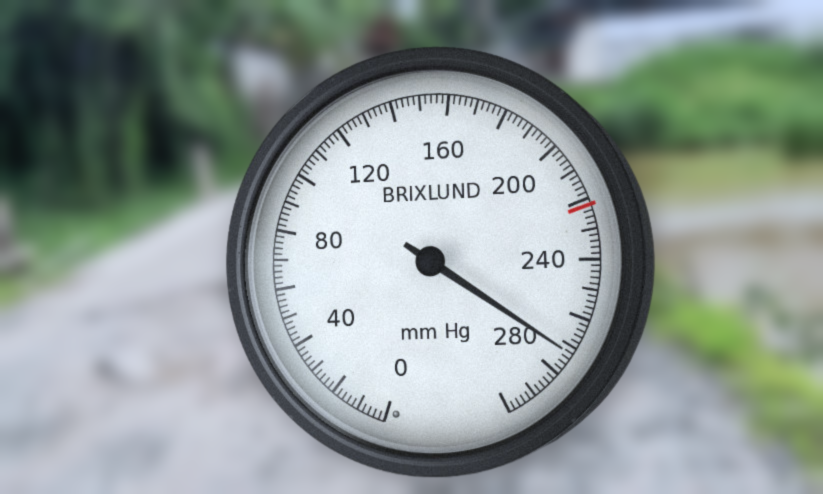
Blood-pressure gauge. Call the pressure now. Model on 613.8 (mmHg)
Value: 272 (mmHg)
